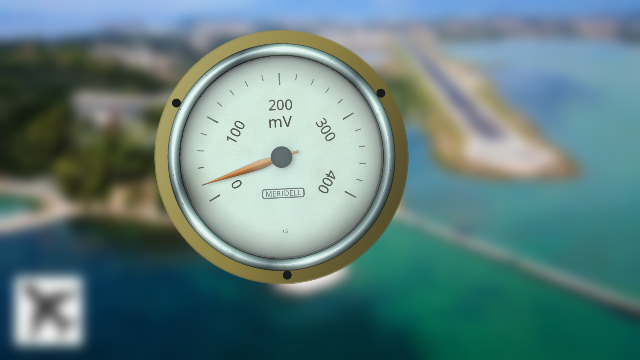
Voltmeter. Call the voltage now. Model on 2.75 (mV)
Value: 20 (mV)
